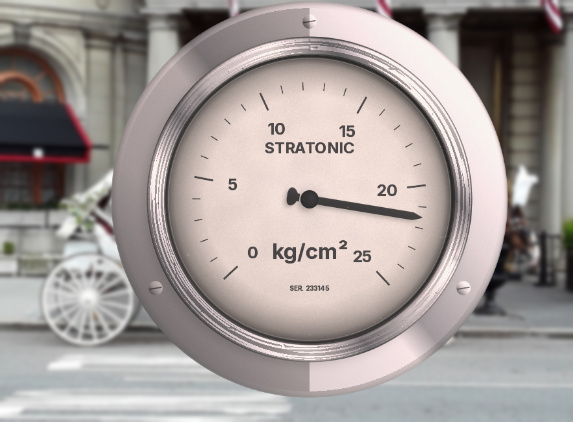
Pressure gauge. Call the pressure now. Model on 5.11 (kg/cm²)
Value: 21.5 (kg/cm²)
